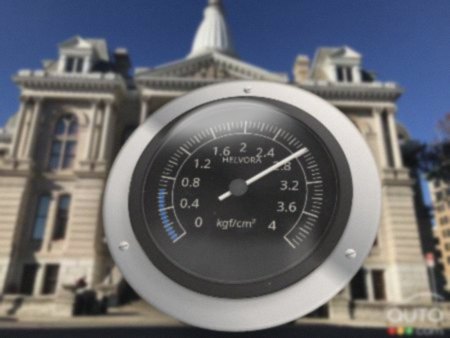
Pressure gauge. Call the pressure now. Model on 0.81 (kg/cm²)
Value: 2.8 (kg/cm²)
